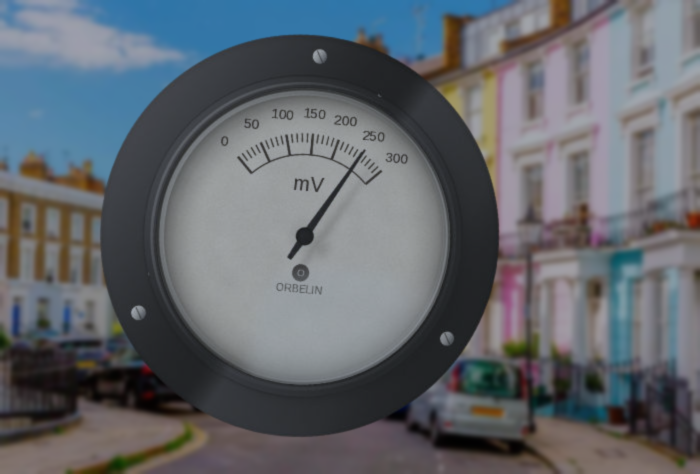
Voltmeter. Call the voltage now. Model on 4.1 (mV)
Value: 250 (mV)
